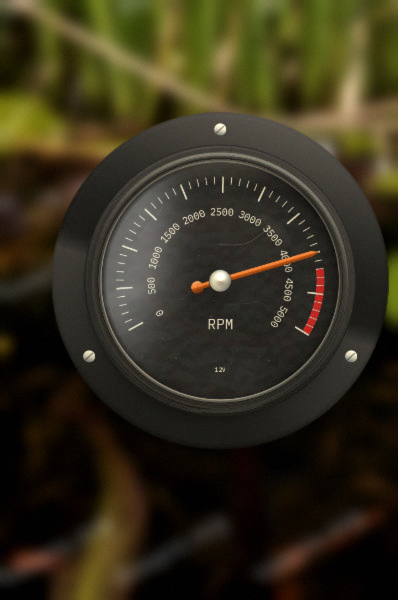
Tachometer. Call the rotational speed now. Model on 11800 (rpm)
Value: 4000 (rpm)
